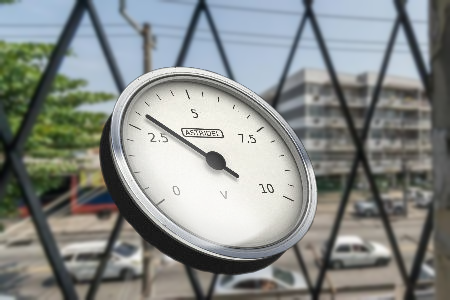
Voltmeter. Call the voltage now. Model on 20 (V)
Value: 3 (V)
